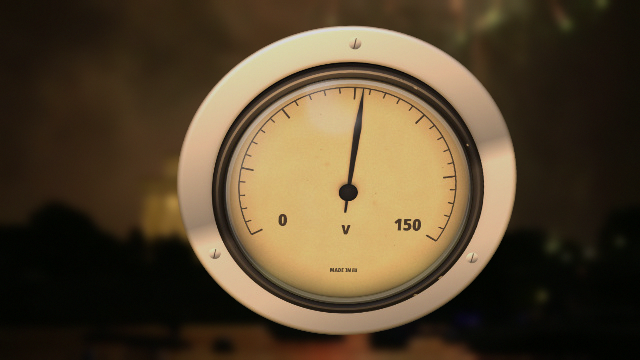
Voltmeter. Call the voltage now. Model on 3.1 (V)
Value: 77.5 (V)
